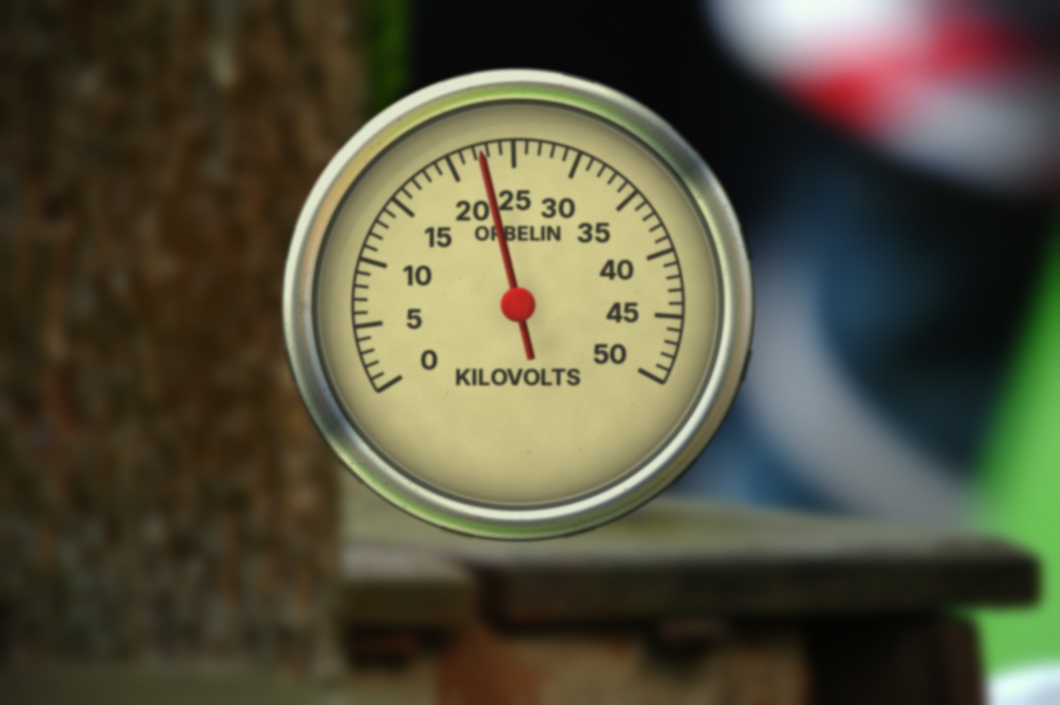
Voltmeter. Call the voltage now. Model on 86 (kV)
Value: 22.5 (kV)
